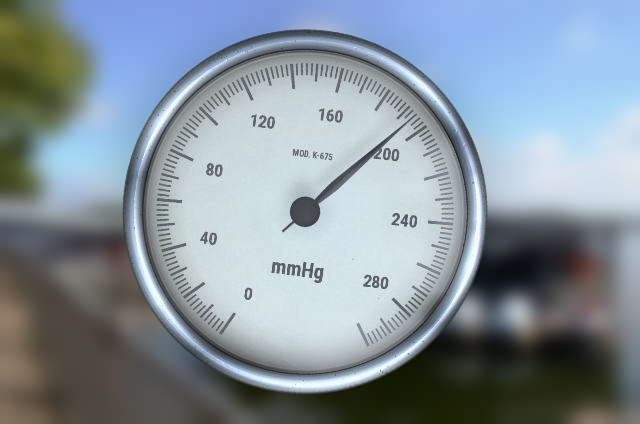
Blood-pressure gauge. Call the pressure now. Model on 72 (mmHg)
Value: 194 (mmHg)
